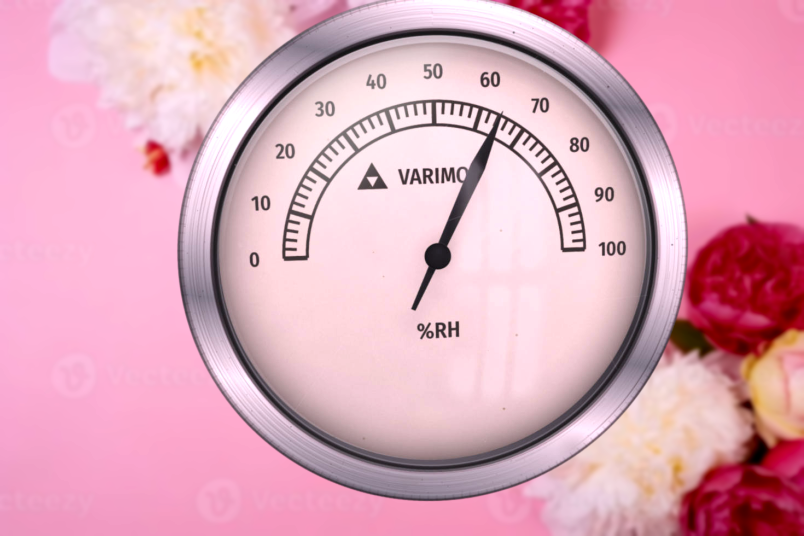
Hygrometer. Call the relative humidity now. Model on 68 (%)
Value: 64 (%)
